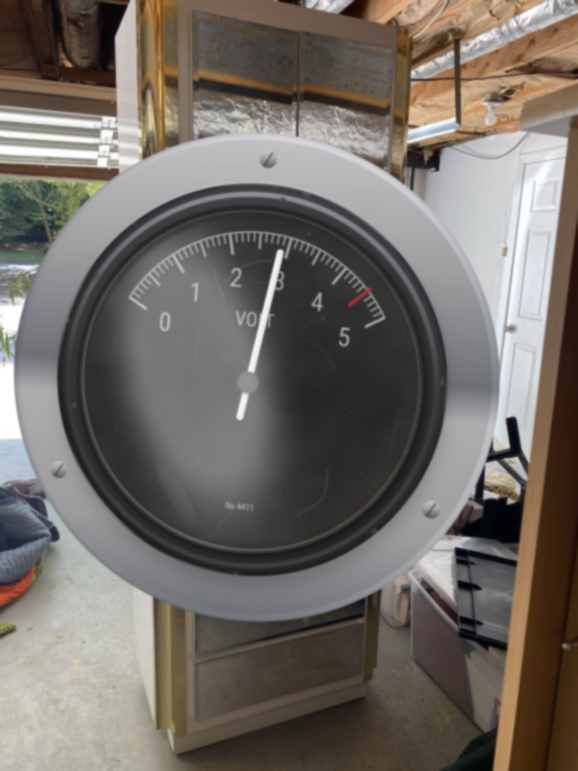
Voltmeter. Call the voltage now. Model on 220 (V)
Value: 2.9 (V)
